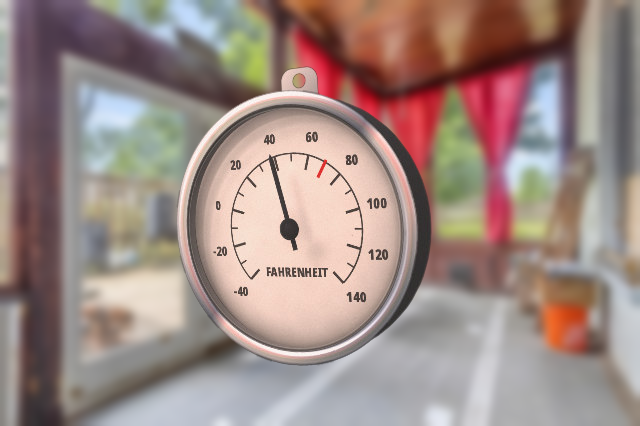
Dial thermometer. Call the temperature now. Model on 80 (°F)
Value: 40 (°F)
